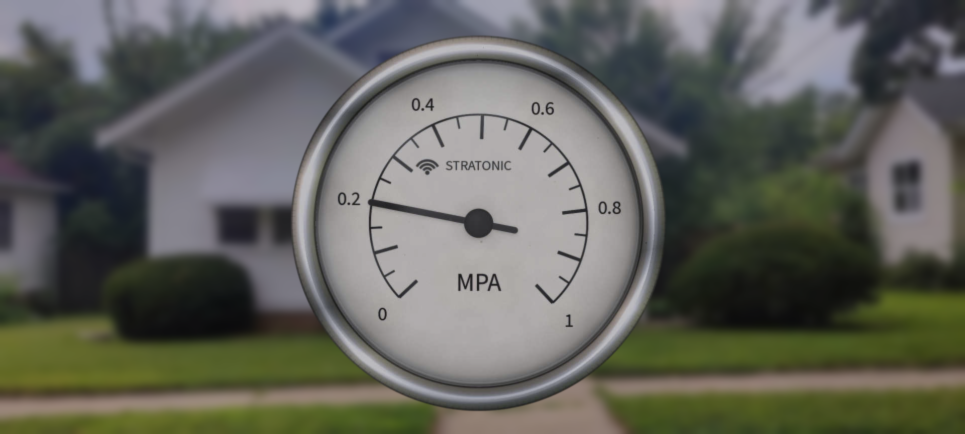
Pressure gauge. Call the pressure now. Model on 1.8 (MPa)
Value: 0.2 (MPa)
